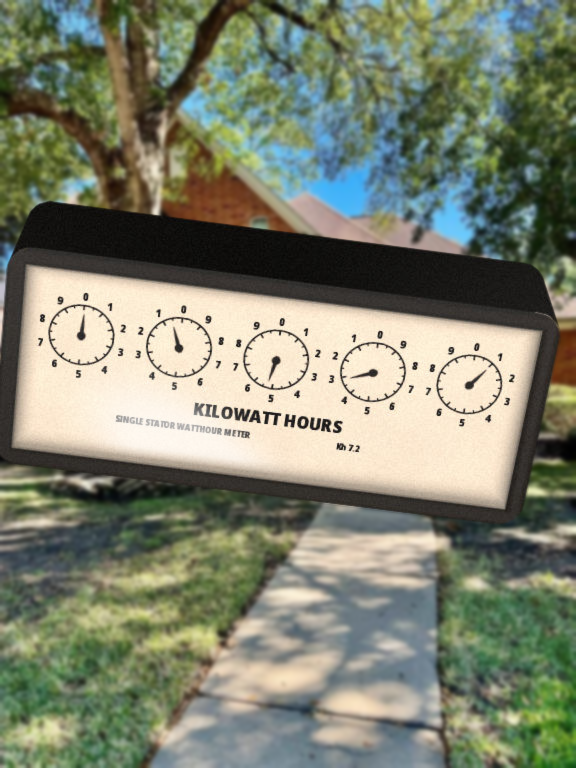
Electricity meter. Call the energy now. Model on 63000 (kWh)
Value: 531 (kWh)
